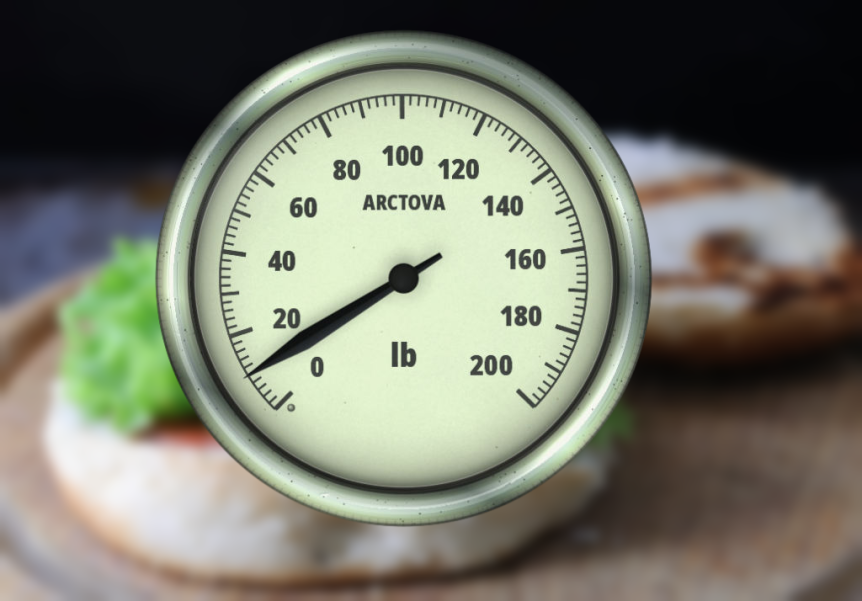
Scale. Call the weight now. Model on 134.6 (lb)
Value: 10 (lb)
